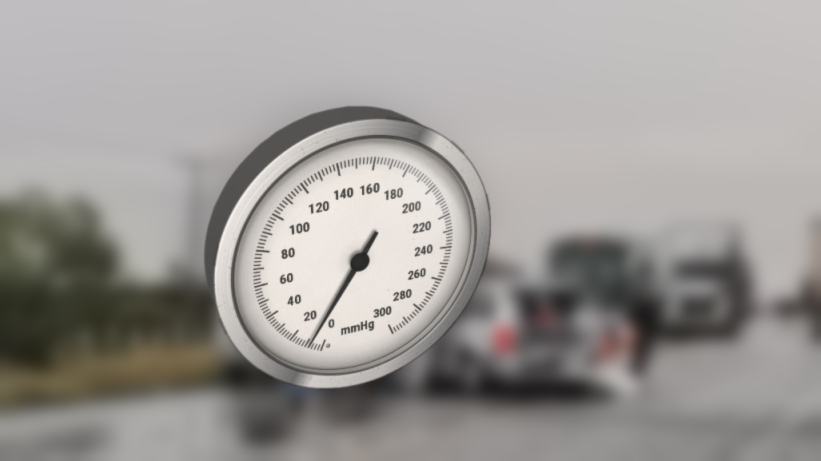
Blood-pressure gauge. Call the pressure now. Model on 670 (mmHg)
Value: 10 (mmHg)
